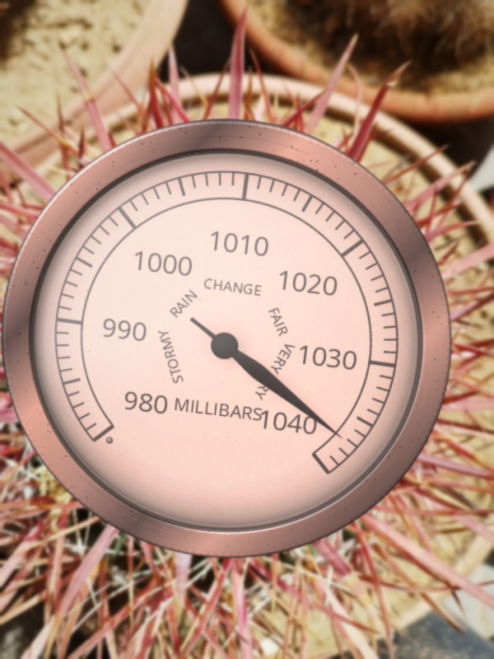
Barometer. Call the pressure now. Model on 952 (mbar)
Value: 1037 (mbar)
